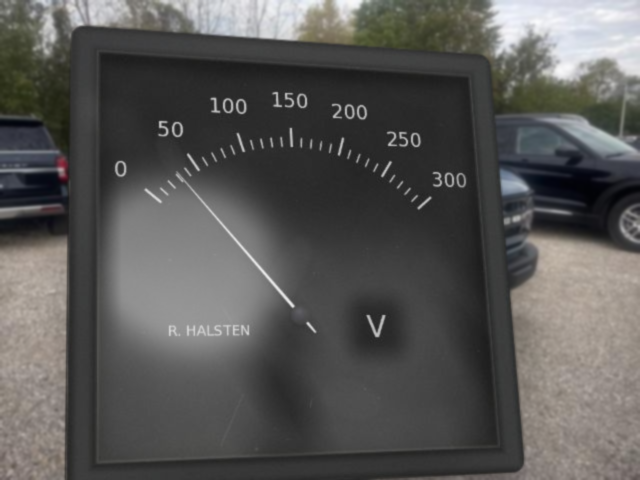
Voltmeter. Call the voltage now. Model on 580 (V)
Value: 30 (V)
